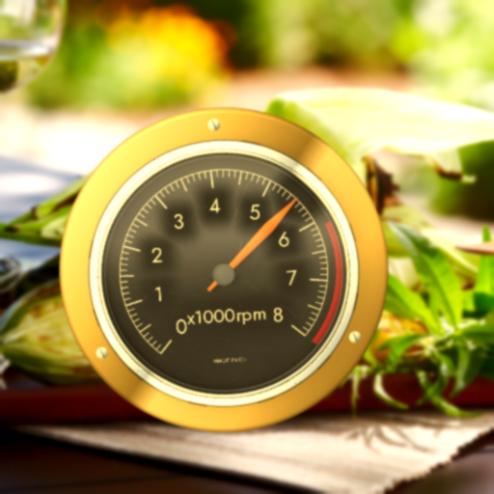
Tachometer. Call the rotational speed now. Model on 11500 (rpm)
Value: 5500 (rpm)
